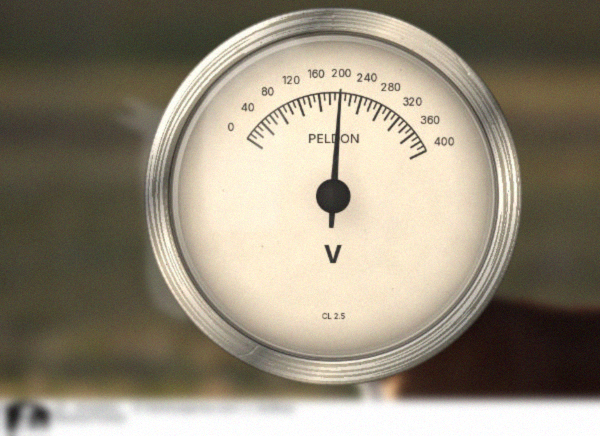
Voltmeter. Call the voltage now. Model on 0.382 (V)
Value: 200 (V)
